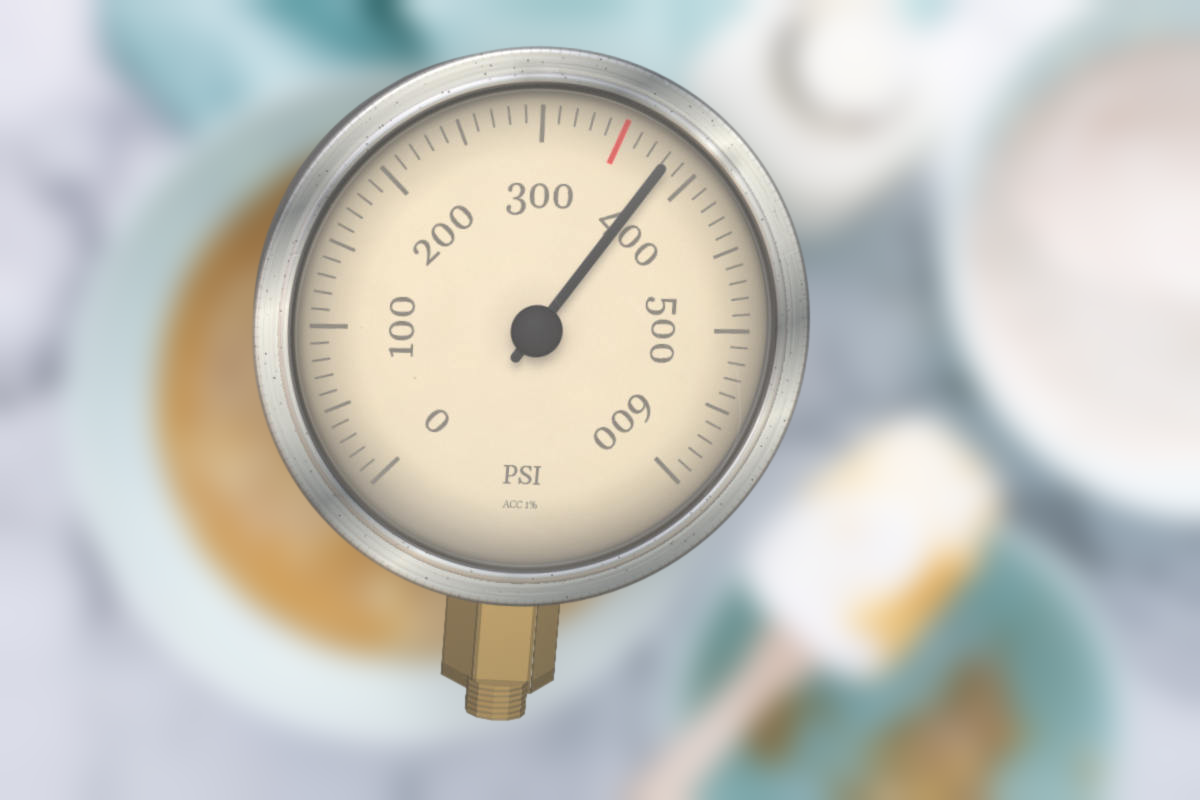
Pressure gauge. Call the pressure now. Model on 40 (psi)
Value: 380 (psi)
